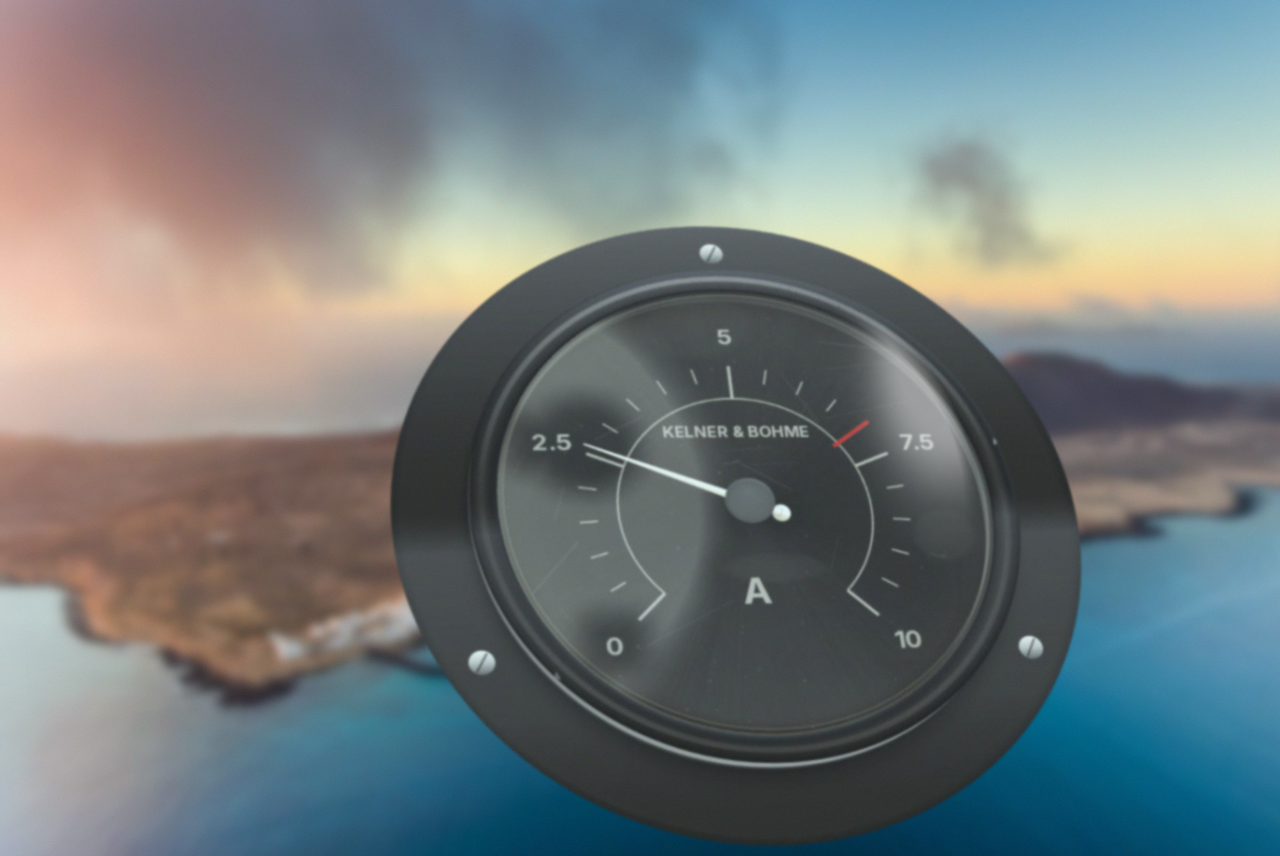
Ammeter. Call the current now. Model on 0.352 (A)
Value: 2.5 (A)
